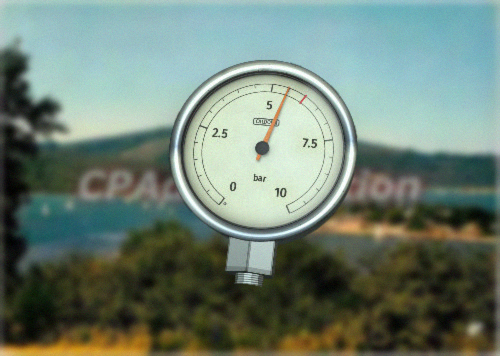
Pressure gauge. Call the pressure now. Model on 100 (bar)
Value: 5.5 (bar)
